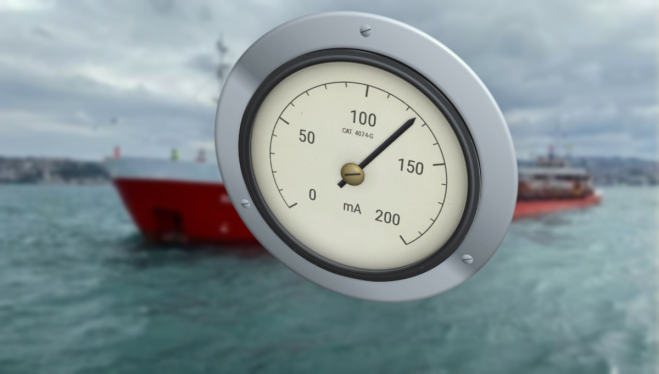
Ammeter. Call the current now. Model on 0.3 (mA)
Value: 125 (mA)
